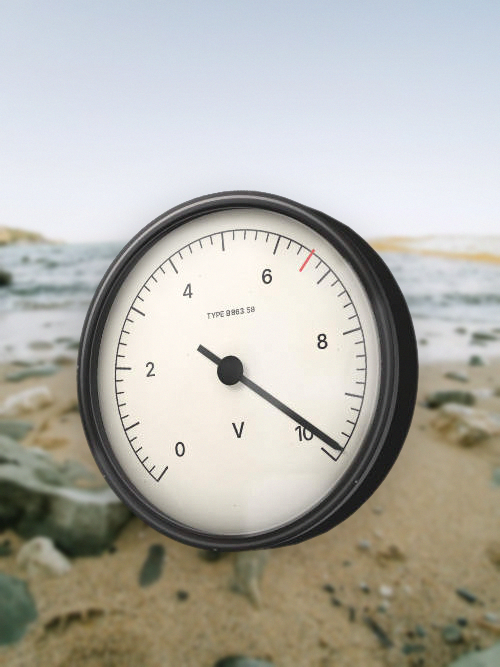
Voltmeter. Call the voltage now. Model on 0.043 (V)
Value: 9.8 (V)
